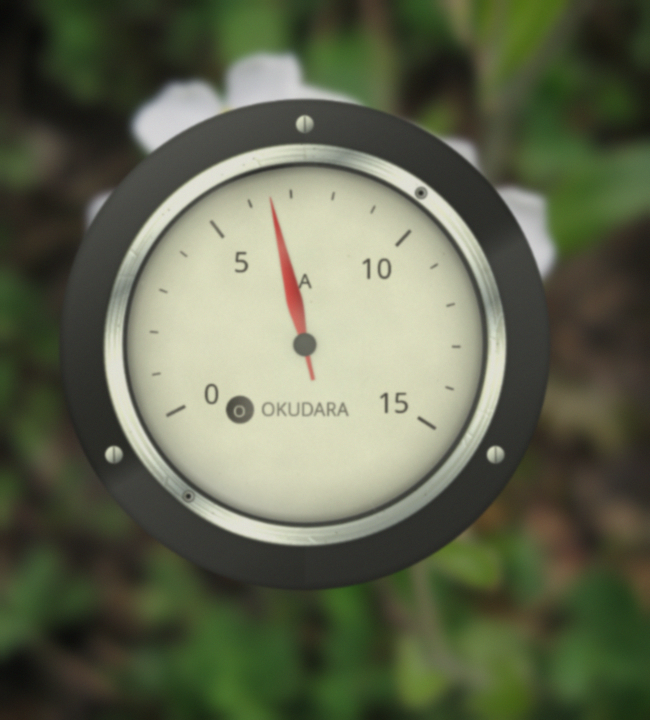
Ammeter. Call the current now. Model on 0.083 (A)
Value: 6.5 (A)
